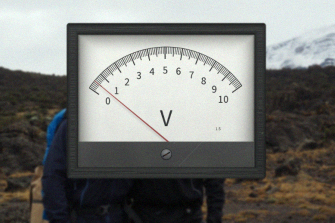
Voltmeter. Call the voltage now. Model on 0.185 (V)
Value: 0.5 (V)
